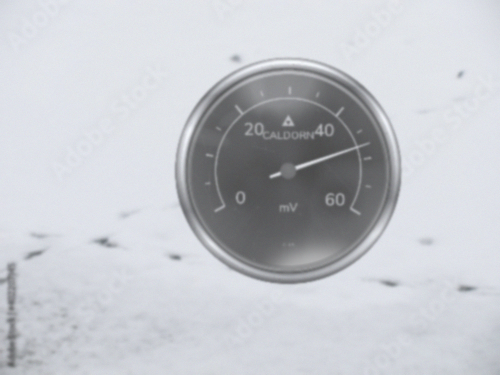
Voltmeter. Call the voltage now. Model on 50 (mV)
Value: 47.5 (mV)
